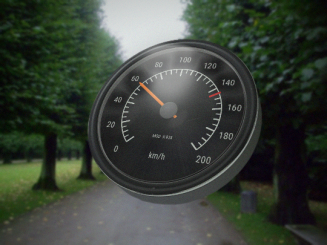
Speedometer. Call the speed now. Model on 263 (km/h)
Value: 60 (km/h)
